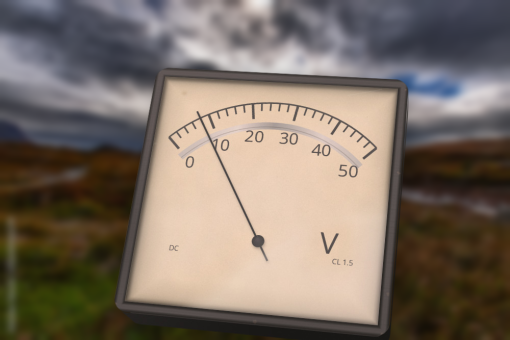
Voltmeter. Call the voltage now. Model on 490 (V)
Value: 8 (V)
